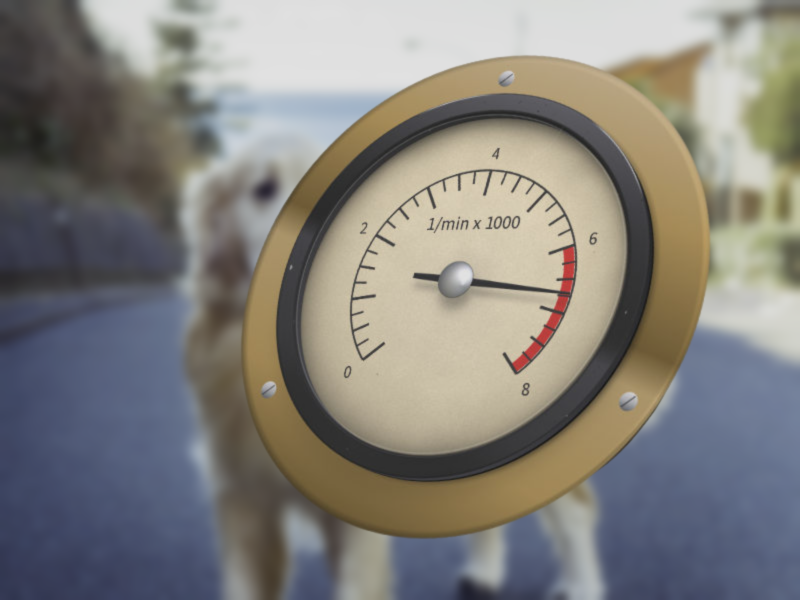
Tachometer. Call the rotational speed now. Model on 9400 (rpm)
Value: 6750 (rpm)
